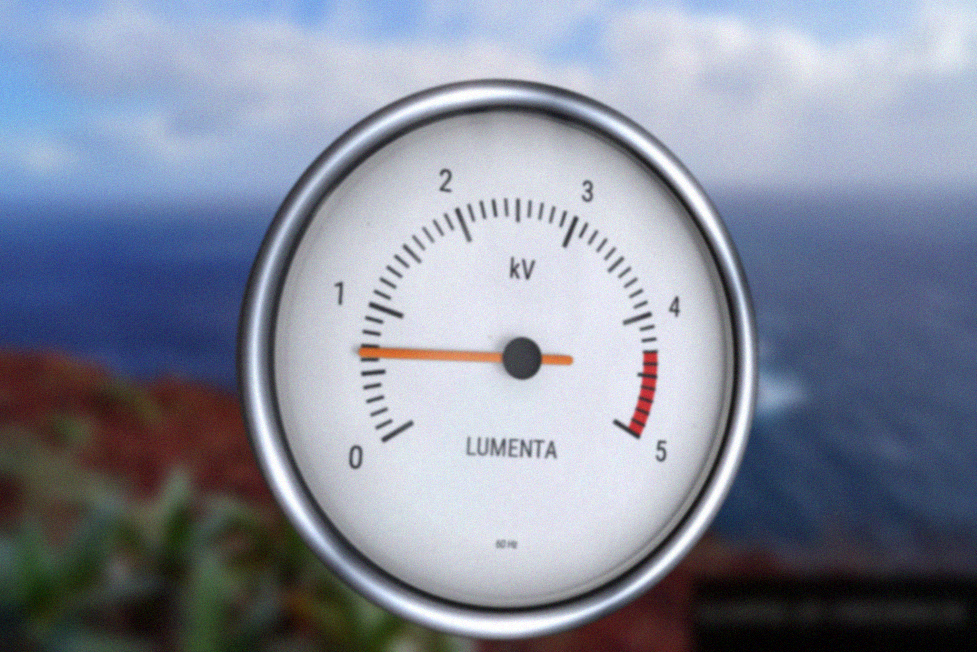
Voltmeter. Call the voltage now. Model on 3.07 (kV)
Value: 0.65 (kV)
